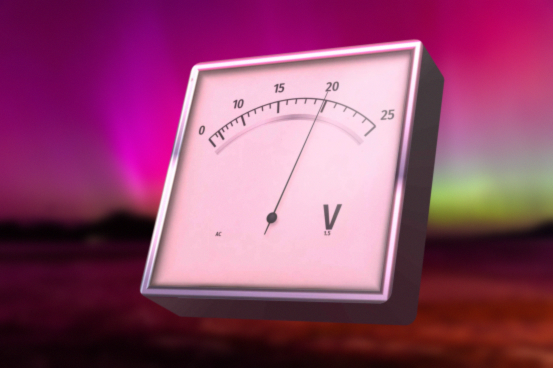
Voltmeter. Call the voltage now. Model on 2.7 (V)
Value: 20 (V)
